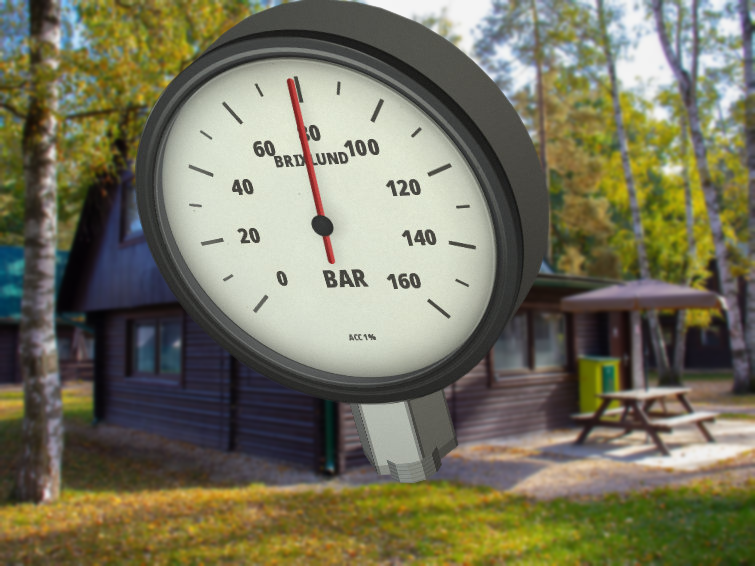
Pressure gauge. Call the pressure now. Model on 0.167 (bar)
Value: 80 (bar)
